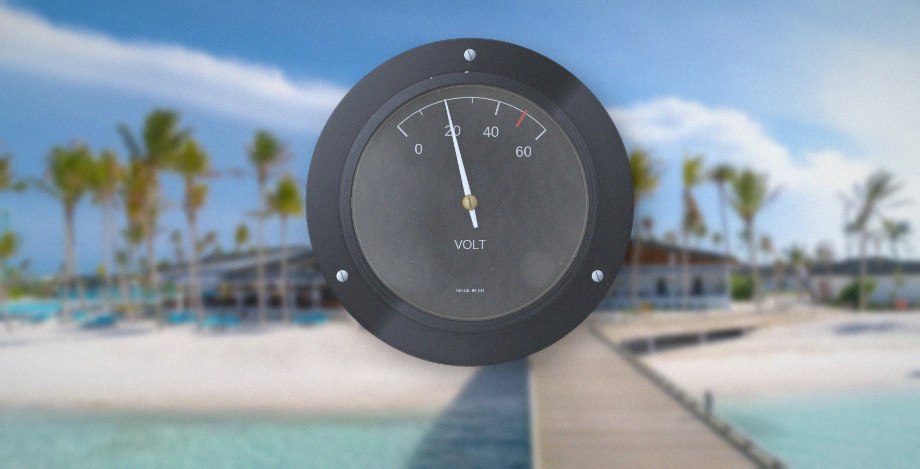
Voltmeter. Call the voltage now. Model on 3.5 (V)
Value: 20 (V)
